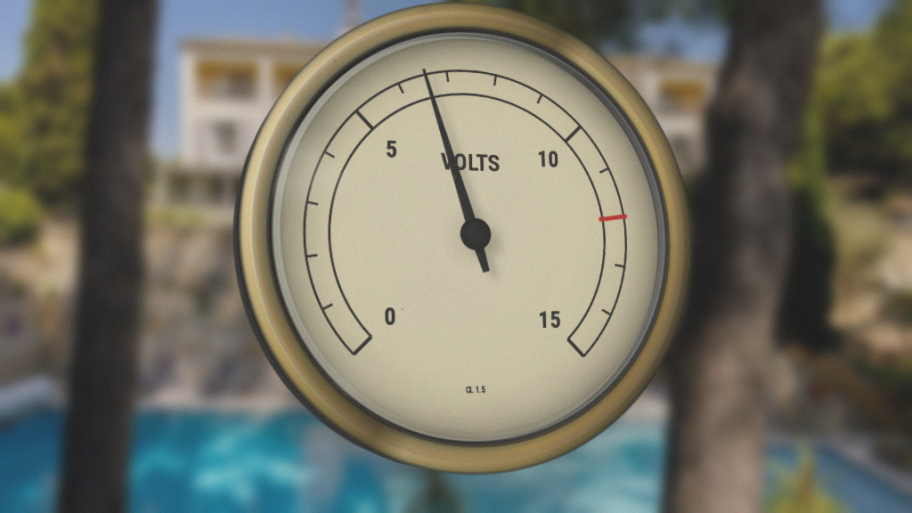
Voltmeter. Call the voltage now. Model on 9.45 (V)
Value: 6.5 (V)
